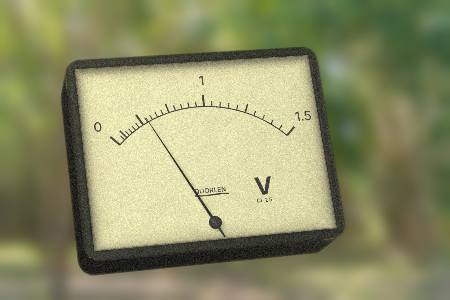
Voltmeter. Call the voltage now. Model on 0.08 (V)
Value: 0.55 (V)
